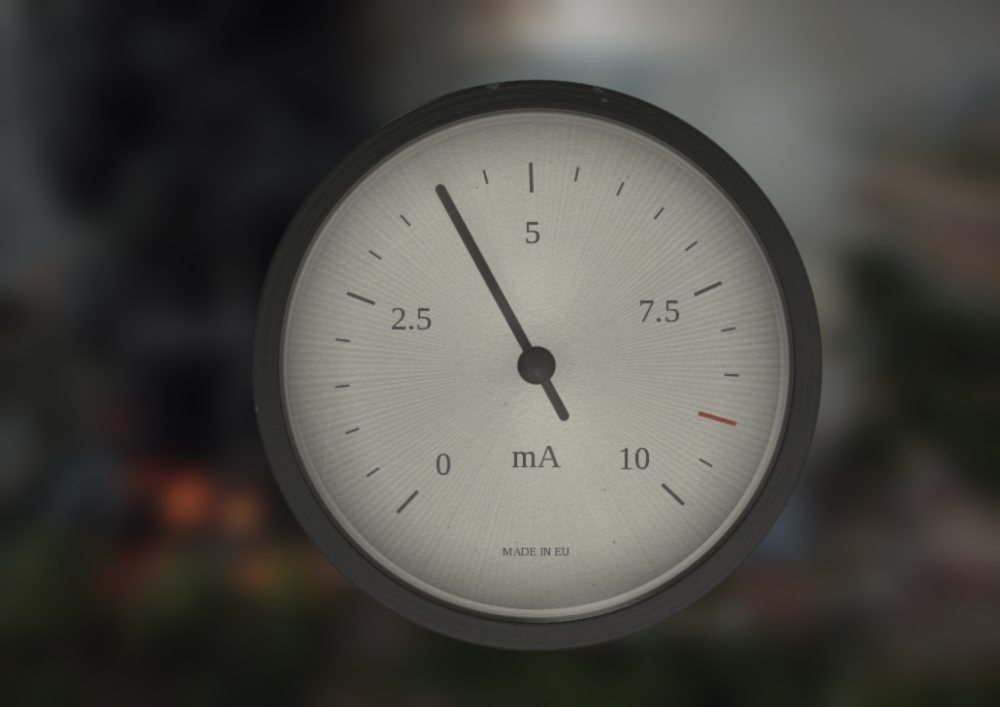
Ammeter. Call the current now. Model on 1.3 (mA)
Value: 4 (mA)
